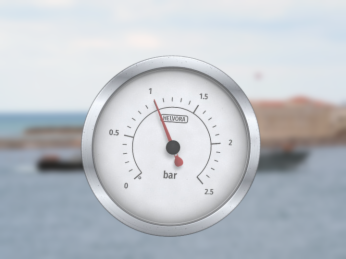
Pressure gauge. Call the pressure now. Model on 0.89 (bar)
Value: 1 (bar)
